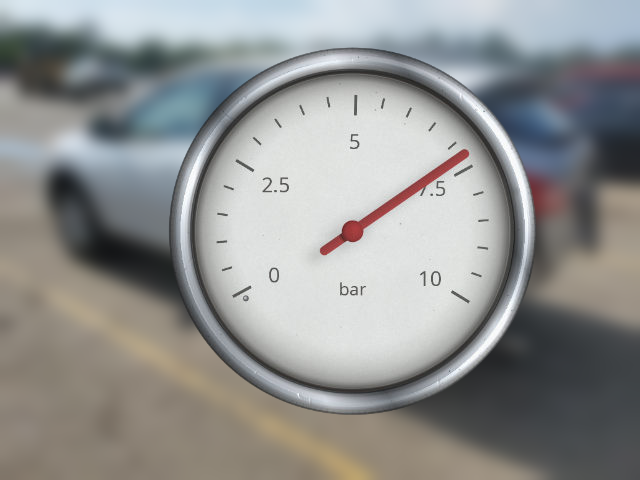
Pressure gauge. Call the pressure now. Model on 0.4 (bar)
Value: 7.25 (bar)
